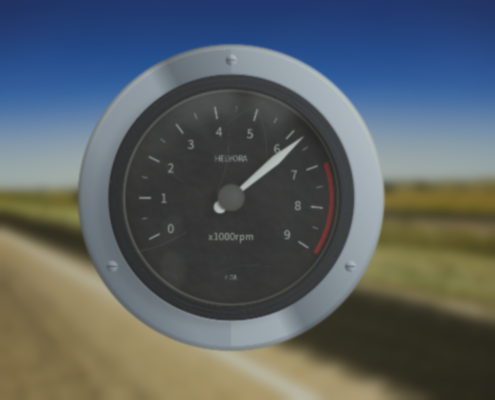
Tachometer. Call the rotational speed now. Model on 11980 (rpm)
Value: 6250 (rpm)
